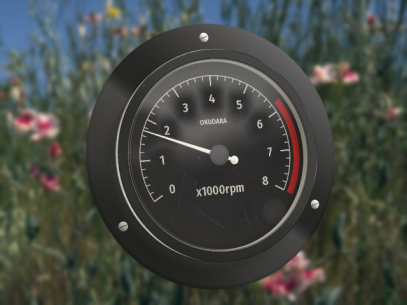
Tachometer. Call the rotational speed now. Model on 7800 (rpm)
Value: 1700 (rpm)
